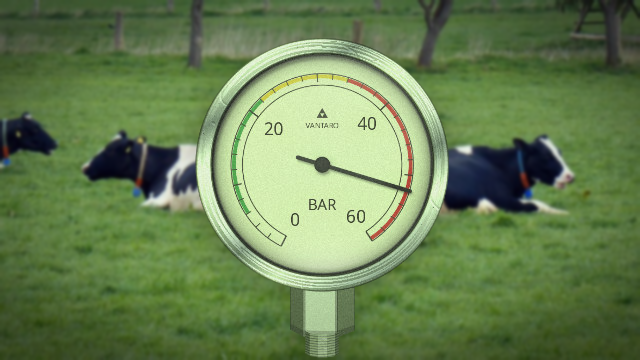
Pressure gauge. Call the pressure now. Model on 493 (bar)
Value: 52 (bar)
